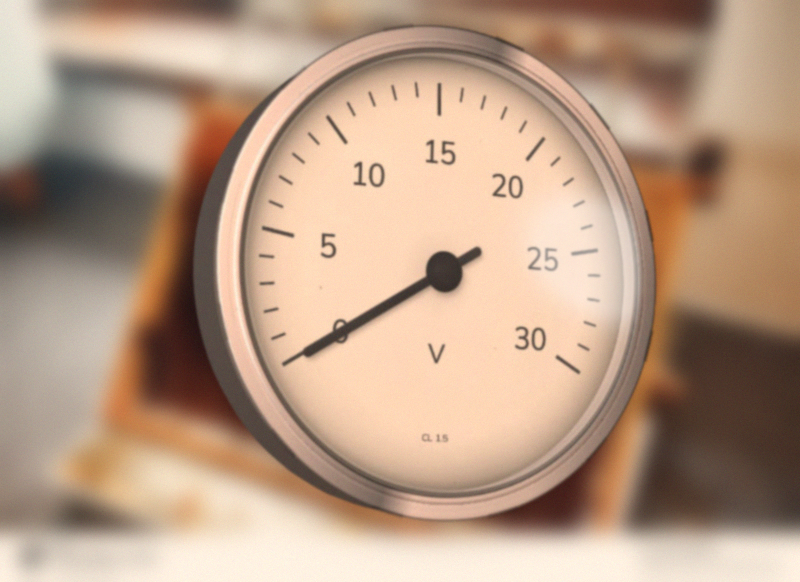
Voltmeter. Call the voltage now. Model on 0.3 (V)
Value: 0 (V)
